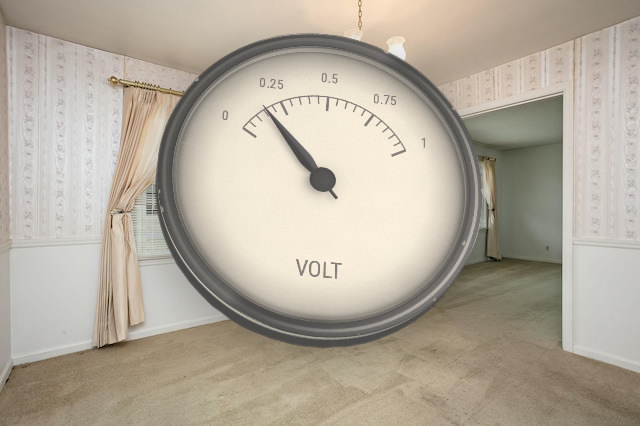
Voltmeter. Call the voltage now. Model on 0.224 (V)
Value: 0.15 (V)
